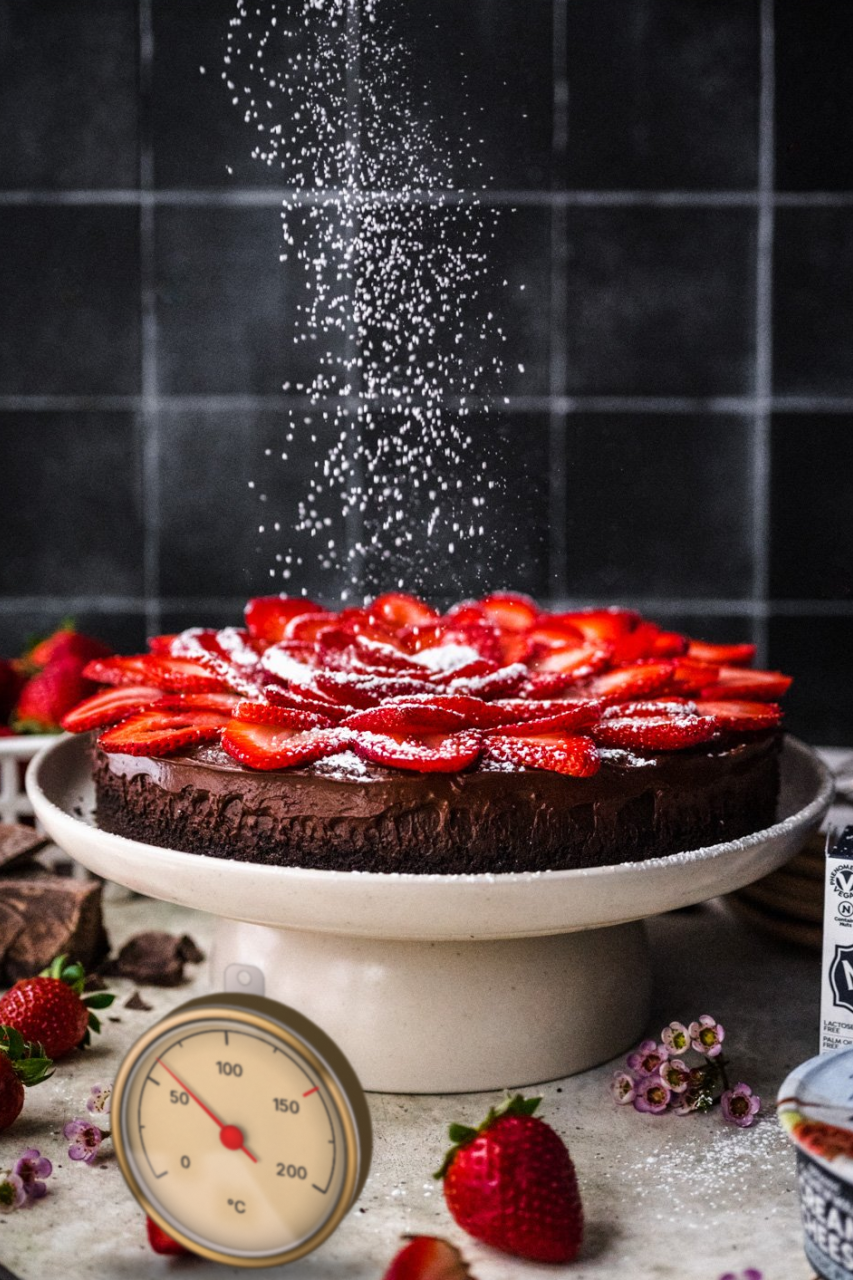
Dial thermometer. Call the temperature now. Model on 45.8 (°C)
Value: 62.5 (°C)
